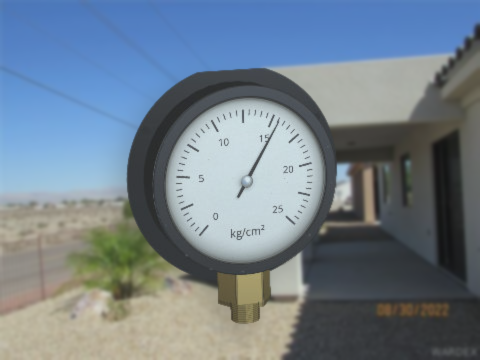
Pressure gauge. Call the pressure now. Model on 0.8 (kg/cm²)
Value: 15.5 (kg/cm²)
